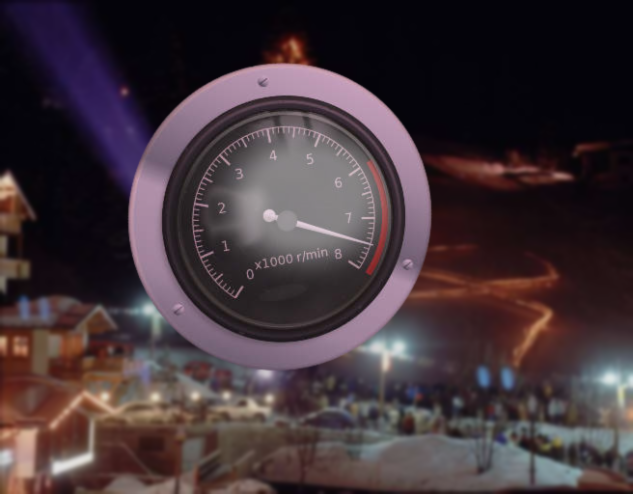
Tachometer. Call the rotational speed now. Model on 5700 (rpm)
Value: 7500 (rpm)
